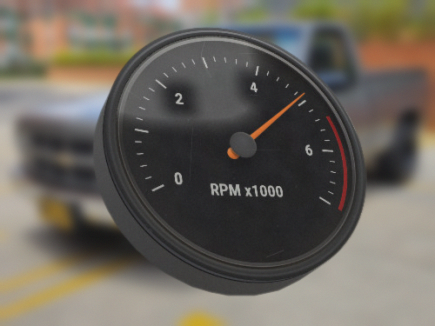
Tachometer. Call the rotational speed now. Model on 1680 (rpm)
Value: 4900 (rpm)
